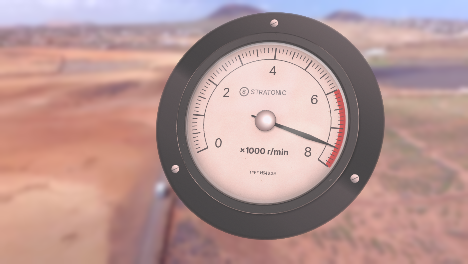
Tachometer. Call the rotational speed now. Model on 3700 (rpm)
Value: 7500 (rpm)
